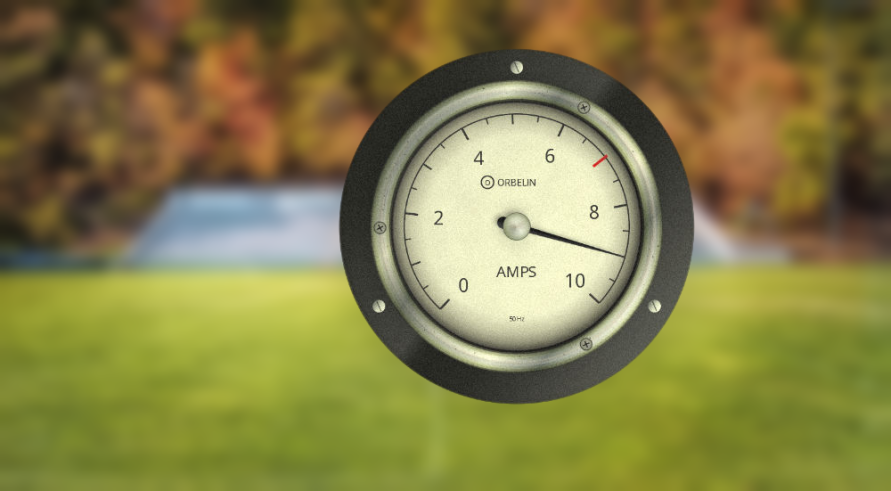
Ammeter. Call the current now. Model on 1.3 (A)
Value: 9 (A)
